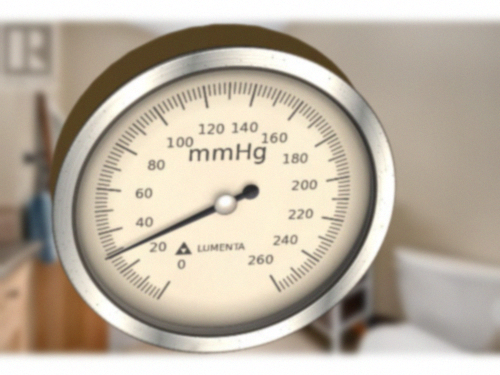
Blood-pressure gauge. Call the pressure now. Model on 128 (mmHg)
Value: 30 (mmHg)
